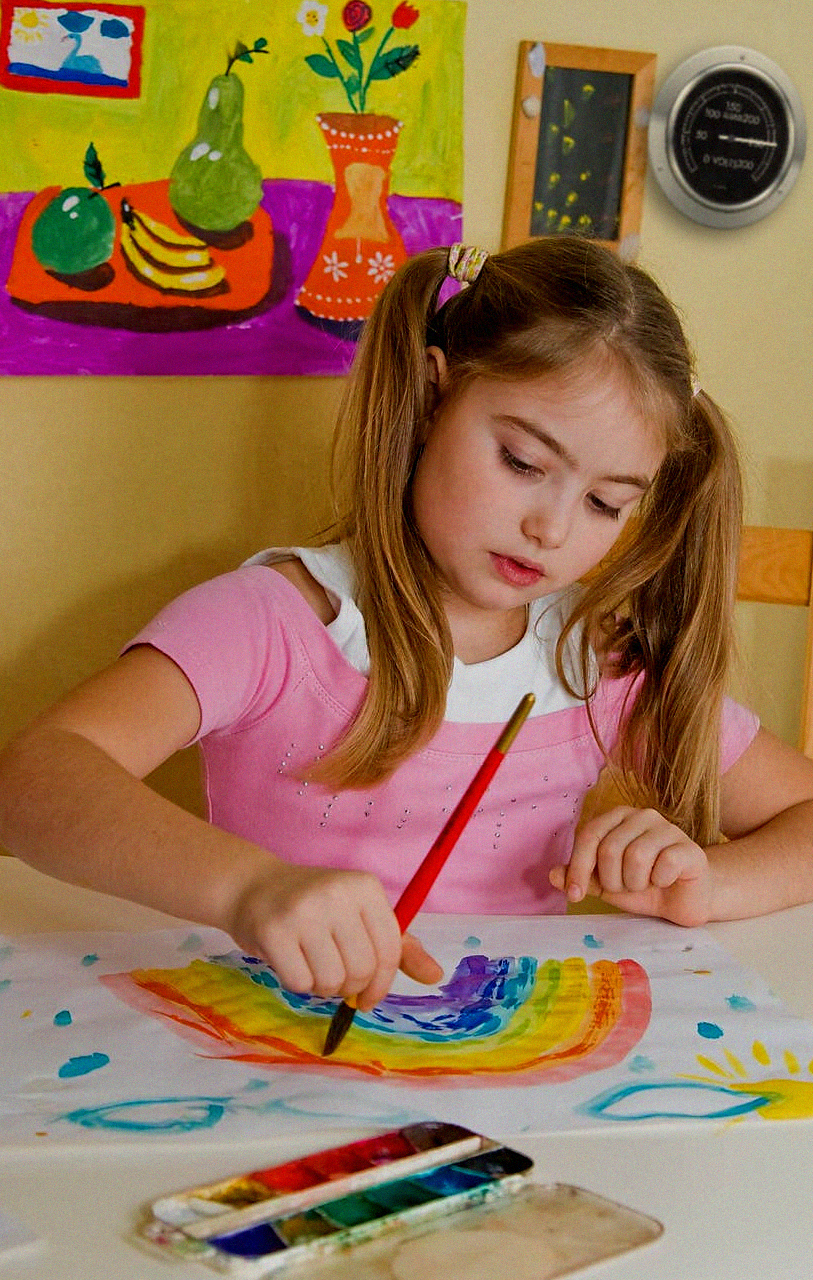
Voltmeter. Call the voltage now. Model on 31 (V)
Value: 250 (V)
